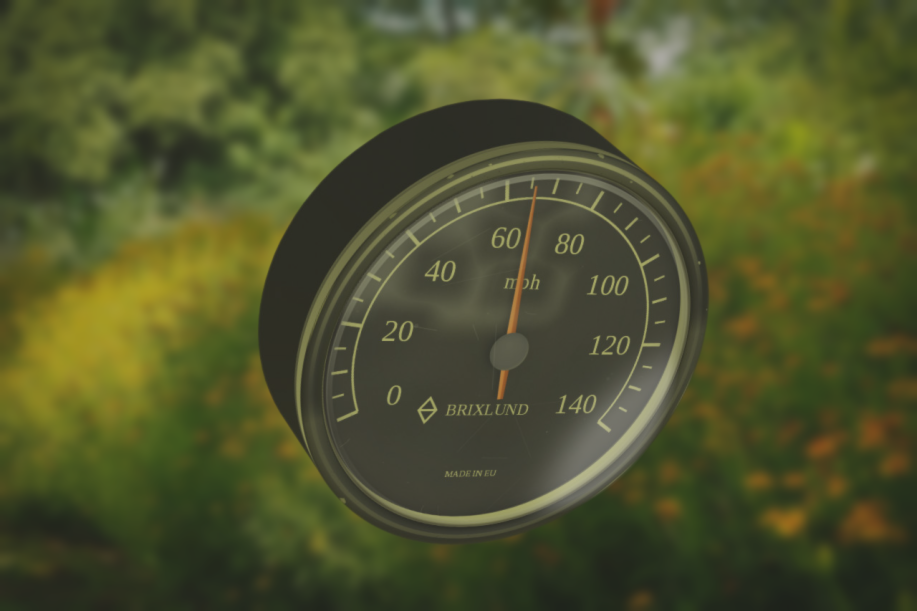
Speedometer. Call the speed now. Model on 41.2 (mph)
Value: 65 (mph)
